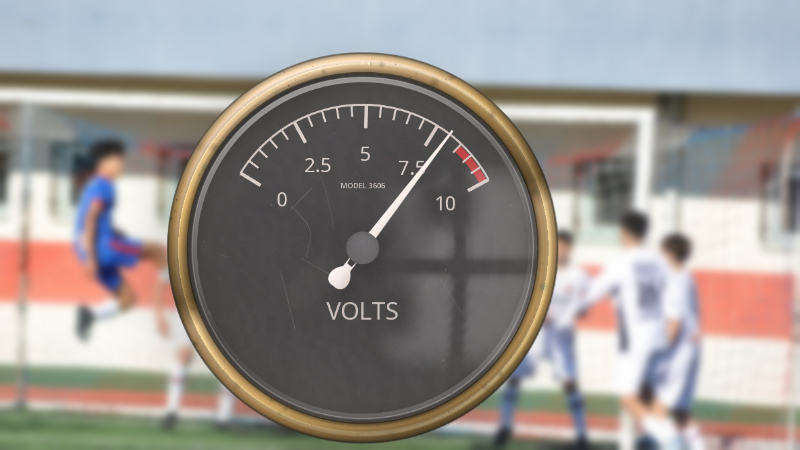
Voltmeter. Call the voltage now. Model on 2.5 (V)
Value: 8 (V)
